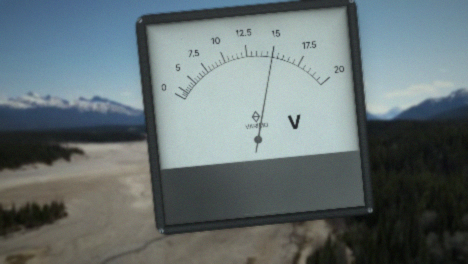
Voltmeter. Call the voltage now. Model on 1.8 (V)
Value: 15 (V)
